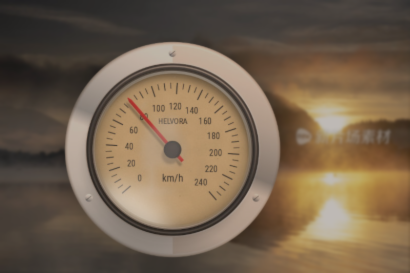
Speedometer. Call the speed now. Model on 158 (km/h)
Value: 80 (km/h)
